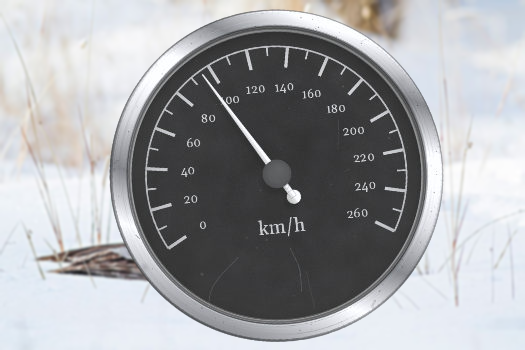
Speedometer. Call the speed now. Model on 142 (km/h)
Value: 95 (km/h)
